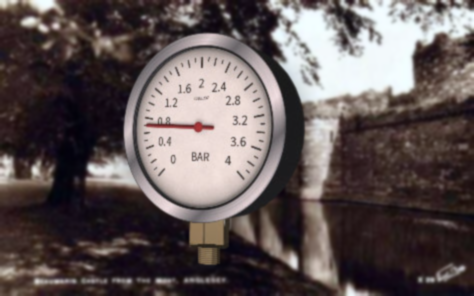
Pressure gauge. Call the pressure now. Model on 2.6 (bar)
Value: 0.7 (bar)
